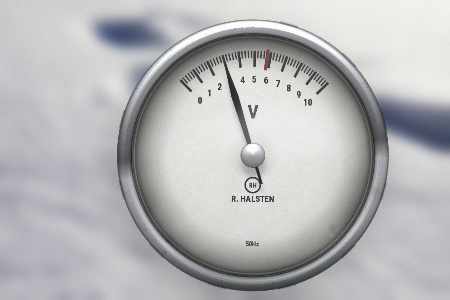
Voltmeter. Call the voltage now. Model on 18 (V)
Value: 3 (V)
